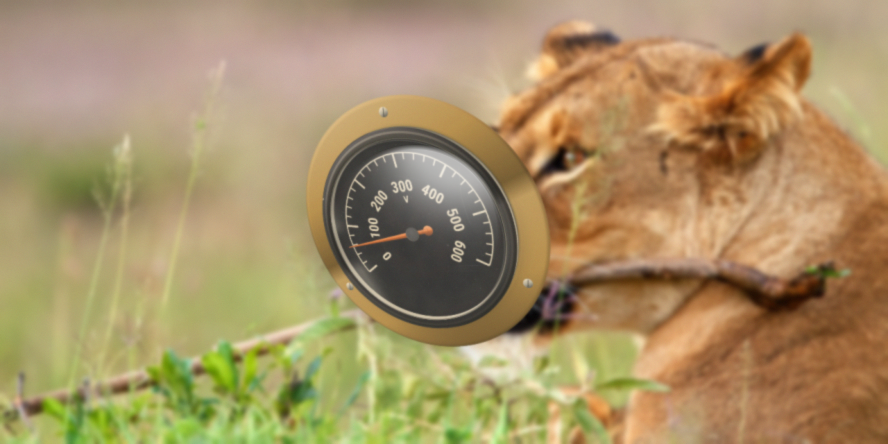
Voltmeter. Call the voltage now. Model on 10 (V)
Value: 60 (V)
